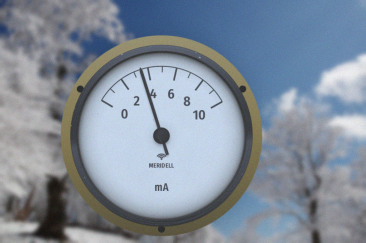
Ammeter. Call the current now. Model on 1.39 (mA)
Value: 3.5 (mA)
